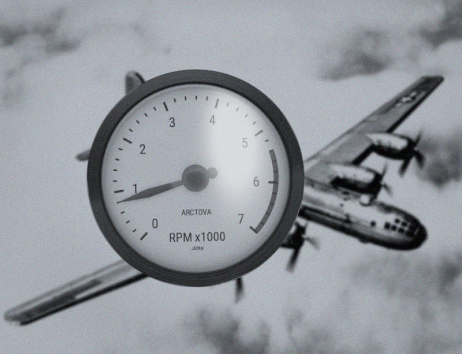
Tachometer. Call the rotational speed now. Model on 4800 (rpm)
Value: 800 (rpm)
